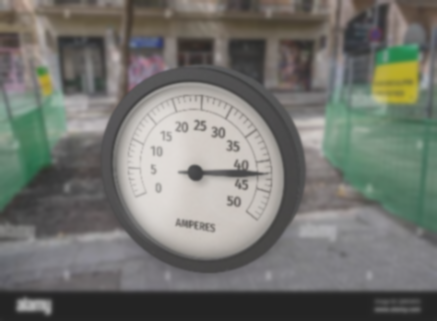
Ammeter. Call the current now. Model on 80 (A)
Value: 42 (A)
